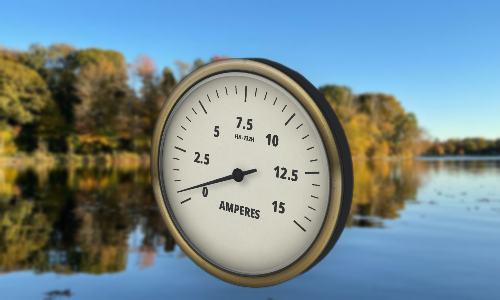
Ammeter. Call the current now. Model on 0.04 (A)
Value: 0.5 (A)
